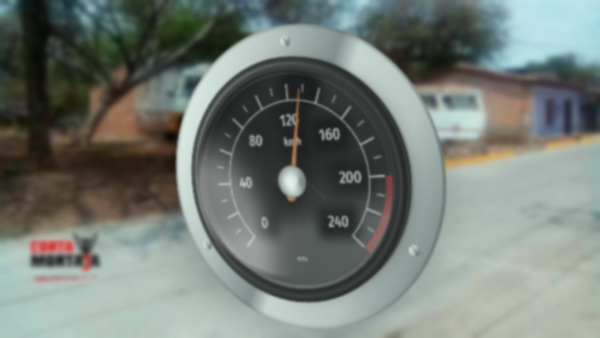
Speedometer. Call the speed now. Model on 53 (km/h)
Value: 130 (km/h)
